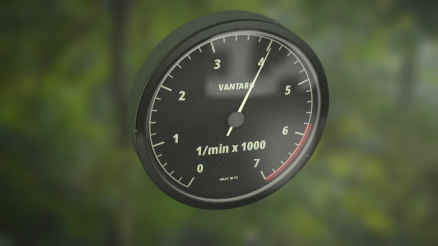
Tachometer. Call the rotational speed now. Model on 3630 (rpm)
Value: 4000 (rpm)
